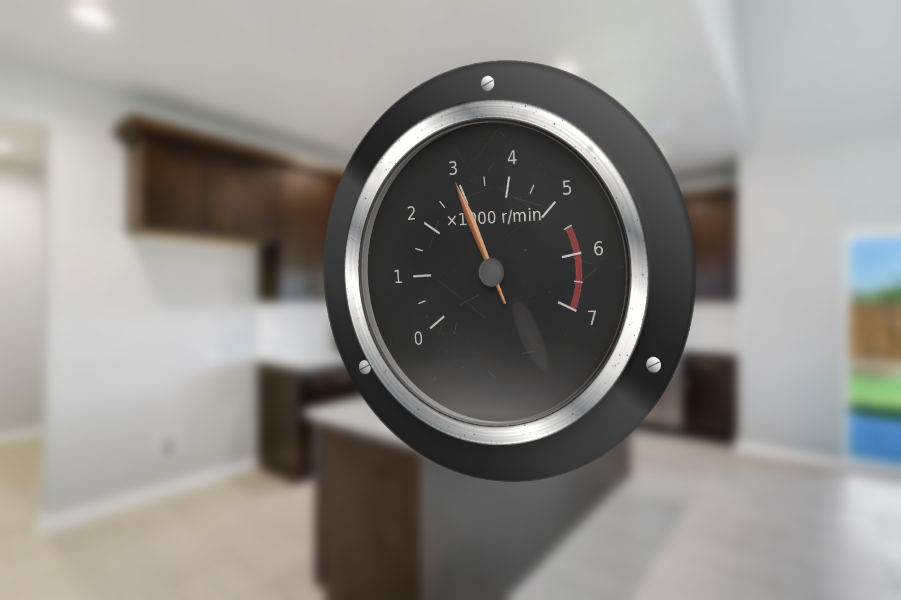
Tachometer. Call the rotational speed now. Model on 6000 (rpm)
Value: 3000 (rpm)
